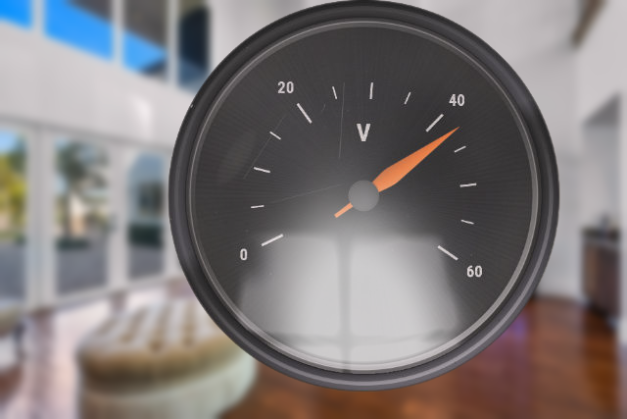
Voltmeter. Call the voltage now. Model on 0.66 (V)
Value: 42.5 (V)
